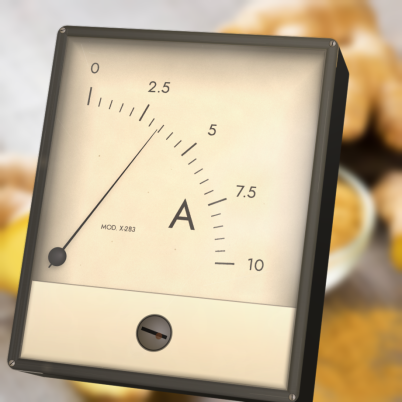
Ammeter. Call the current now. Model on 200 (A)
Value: 3.5 (A)
